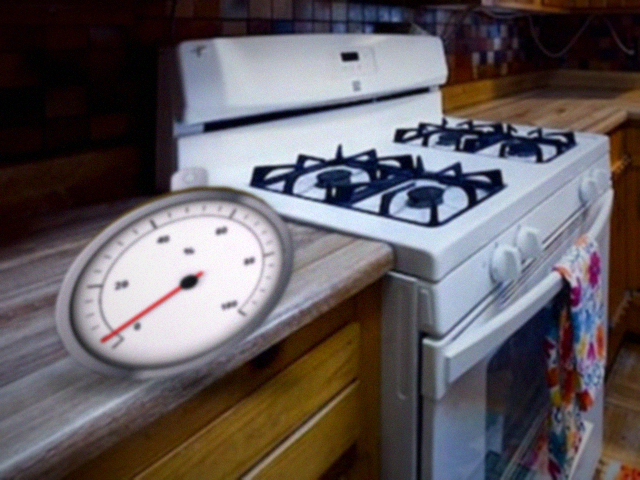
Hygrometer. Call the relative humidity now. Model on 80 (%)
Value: 4 (%)
